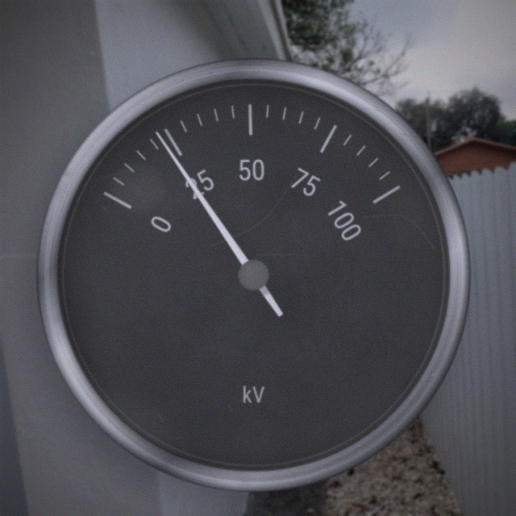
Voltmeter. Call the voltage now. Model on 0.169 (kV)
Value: 22.5 (kV)
